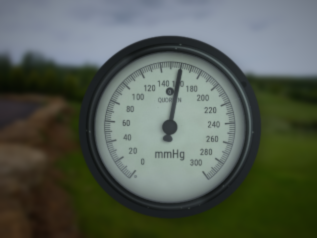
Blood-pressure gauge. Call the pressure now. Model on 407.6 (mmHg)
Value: 160 (mmHg)
